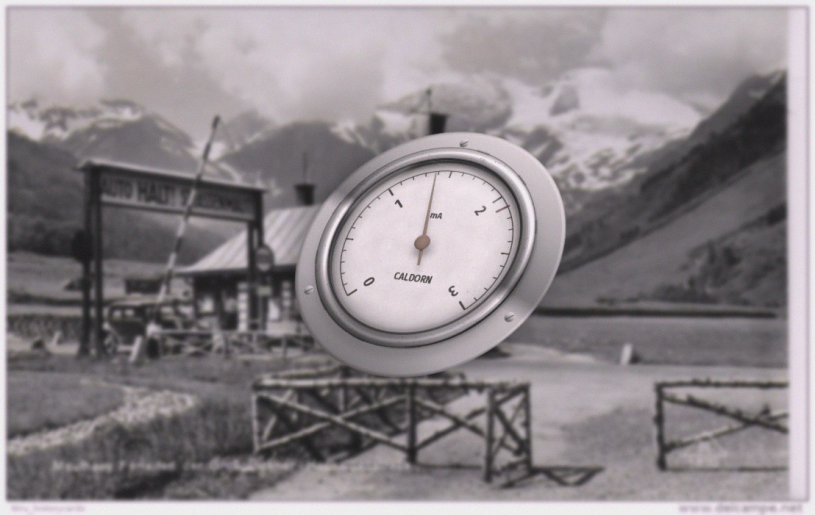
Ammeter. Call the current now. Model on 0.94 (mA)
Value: 1.4 (mA)
